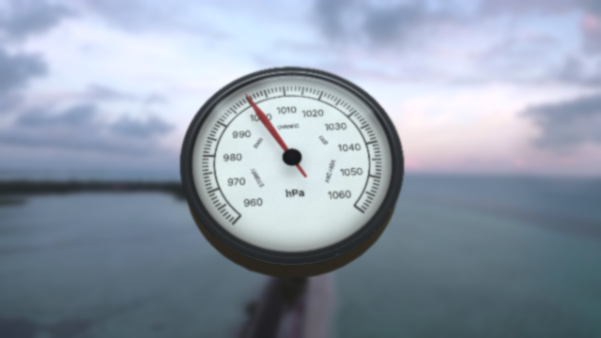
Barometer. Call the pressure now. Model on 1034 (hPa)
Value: 1000 (hPa)
